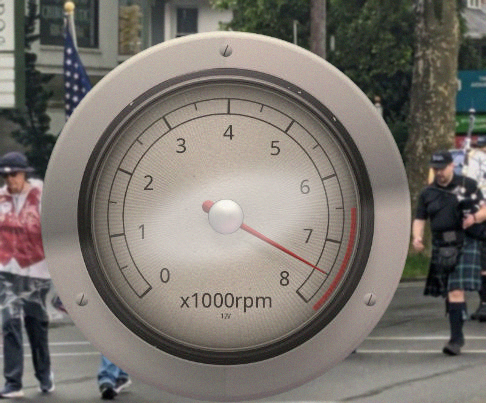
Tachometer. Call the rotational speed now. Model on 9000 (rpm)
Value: 7500 (rpm)
